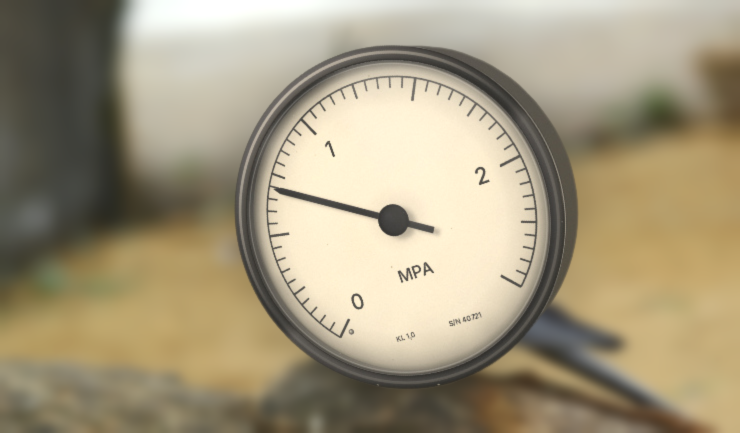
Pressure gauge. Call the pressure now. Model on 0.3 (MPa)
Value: 0.7 (MPa)
